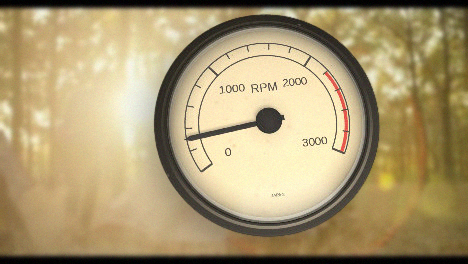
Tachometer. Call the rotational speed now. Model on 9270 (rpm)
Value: 300 (rpm)
